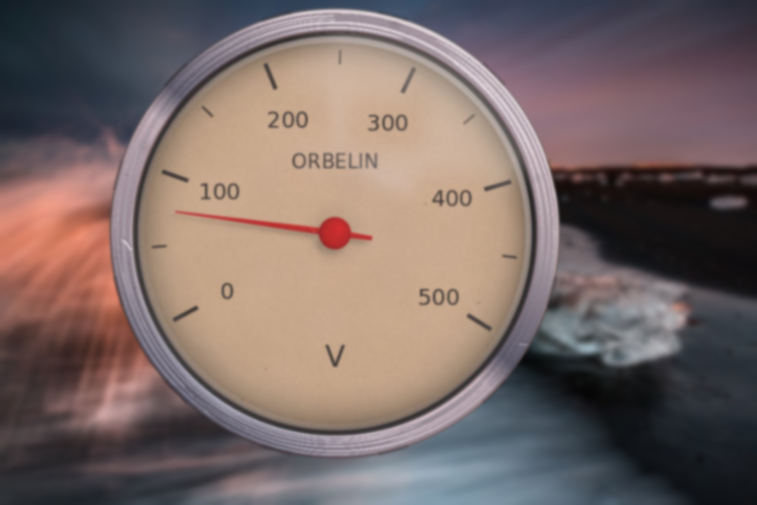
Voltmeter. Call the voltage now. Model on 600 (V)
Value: 75 (V)
